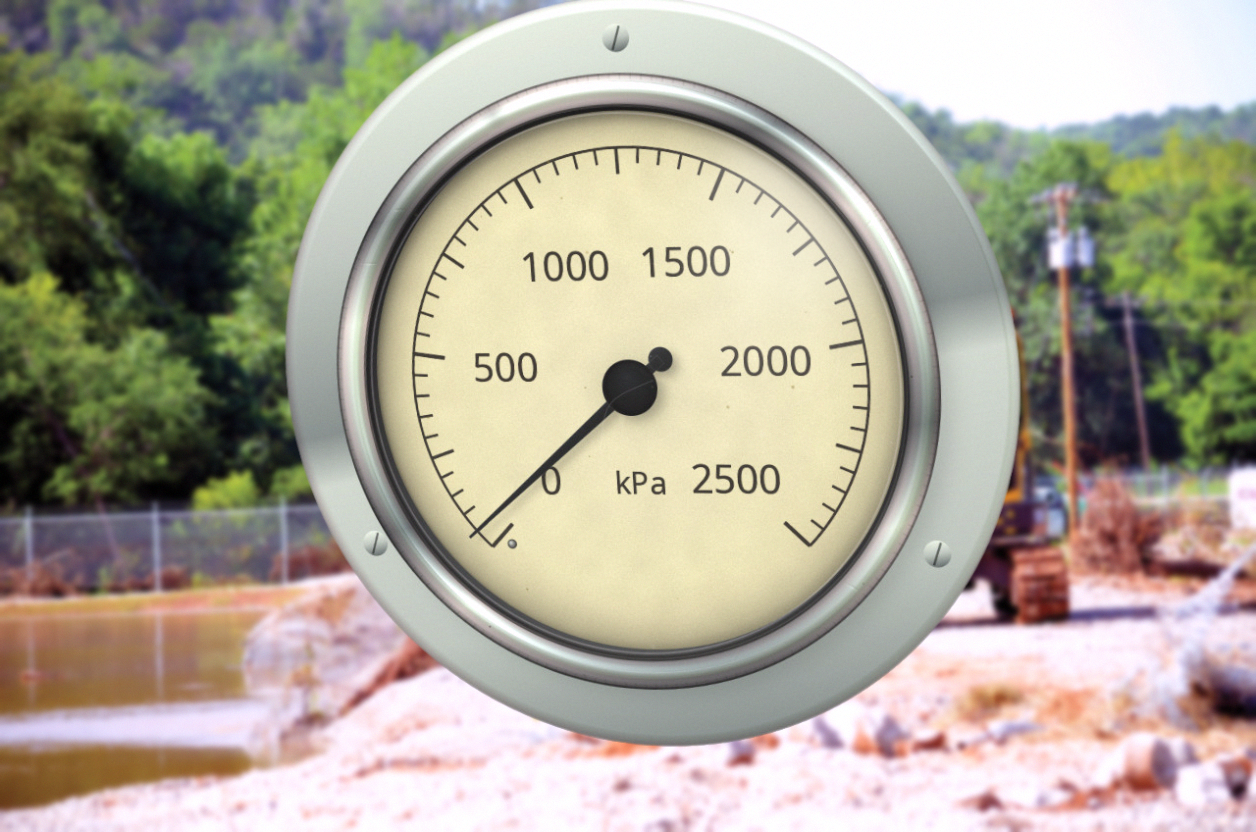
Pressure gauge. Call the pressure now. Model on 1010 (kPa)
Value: 50 (kPa)
